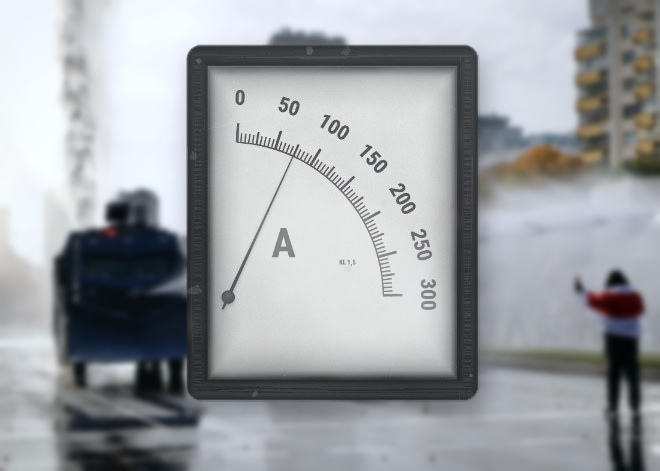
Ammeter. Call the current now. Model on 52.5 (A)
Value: 75 (A)
